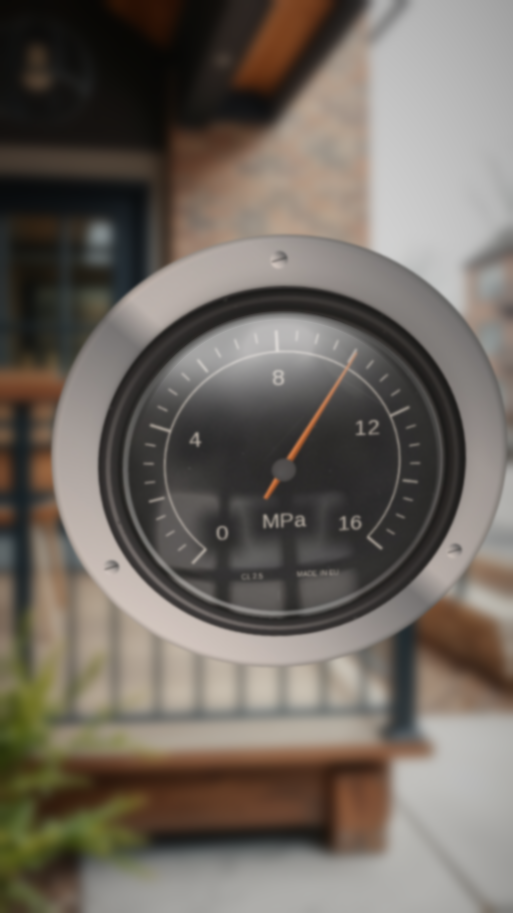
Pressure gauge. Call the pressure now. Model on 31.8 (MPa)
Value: 10 (MPa)
